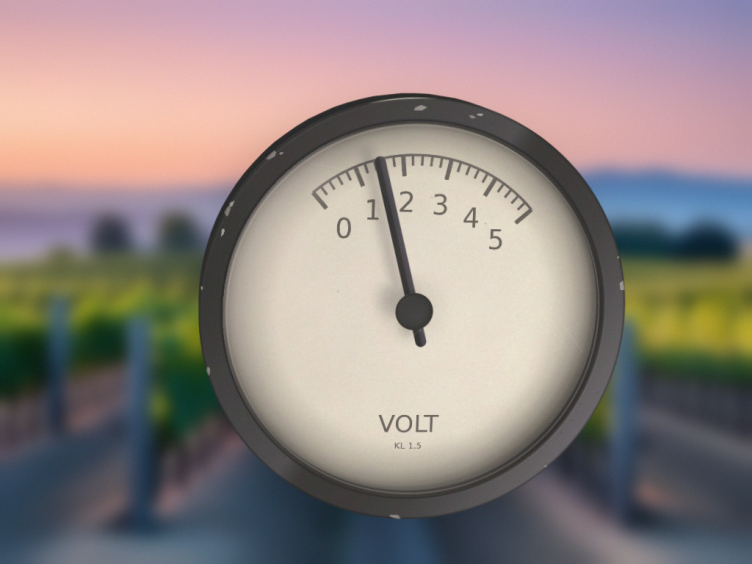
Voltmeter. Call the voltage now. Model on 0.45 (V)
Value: 1.5 (V)
